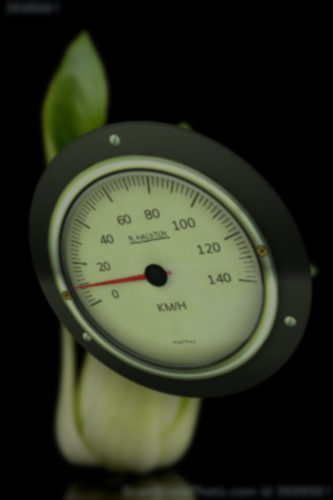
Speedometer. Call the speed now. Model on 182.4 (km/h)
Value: 10 (km/h)
